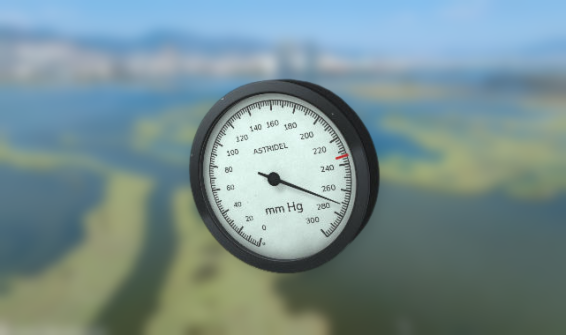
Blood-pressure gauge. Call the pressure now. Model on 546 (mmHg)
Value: 270 (mmHg)
